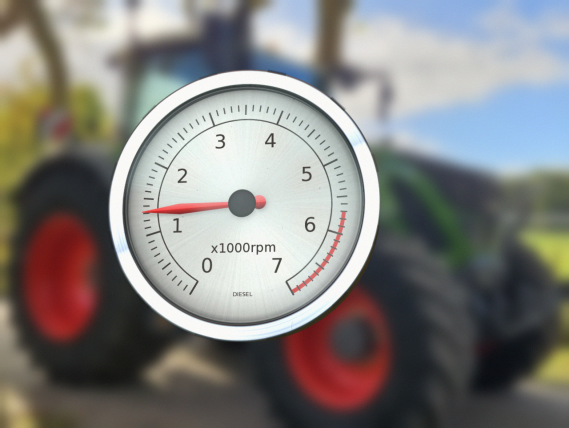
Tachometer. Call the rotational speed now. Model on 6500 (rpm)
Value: 1300 (rpm)
